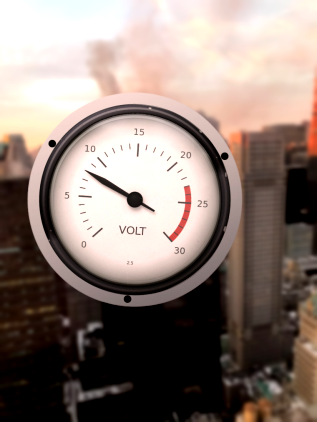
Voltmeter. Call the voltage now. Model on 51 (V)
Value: 8 (V)
